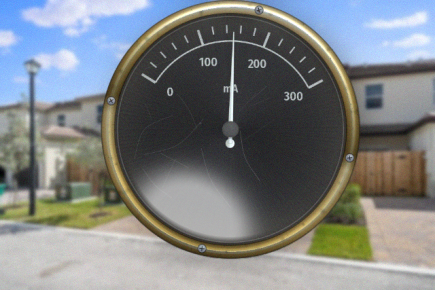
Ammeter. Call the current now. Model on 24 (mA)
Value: 150 (mA)
